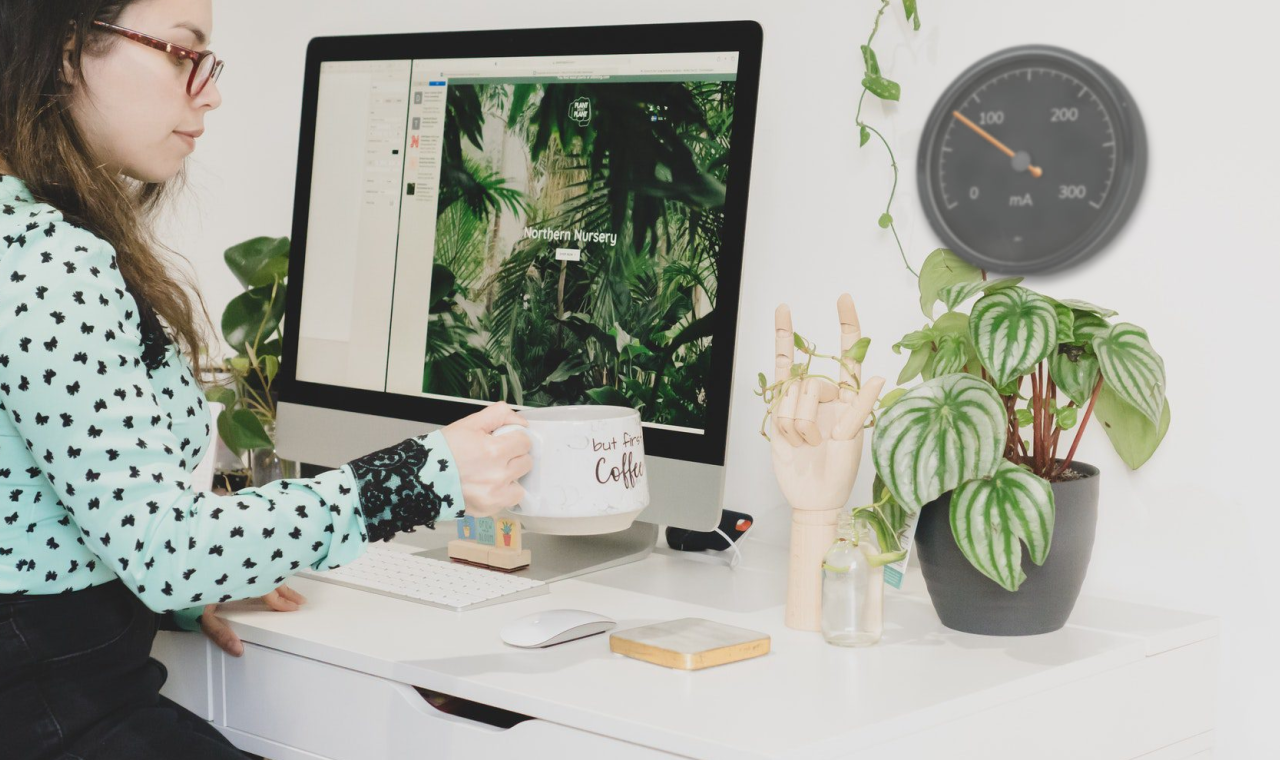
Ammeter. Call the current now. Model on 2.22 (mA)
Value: 80 (mA)
